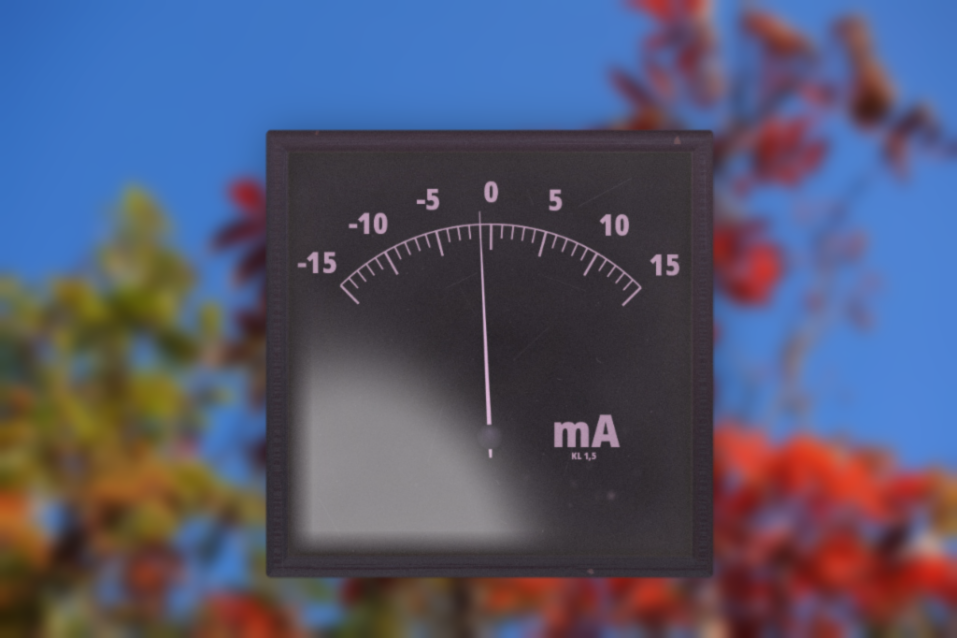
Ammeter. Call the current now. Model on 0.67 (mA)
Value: -1 (mA)
